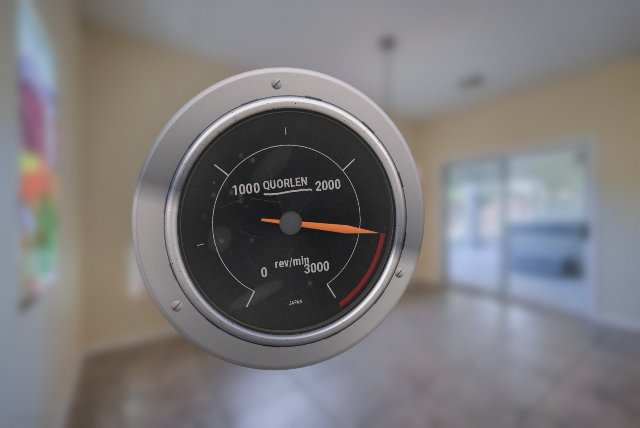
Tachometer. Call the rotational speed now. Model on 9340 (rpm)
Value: 2500 (rpm)
